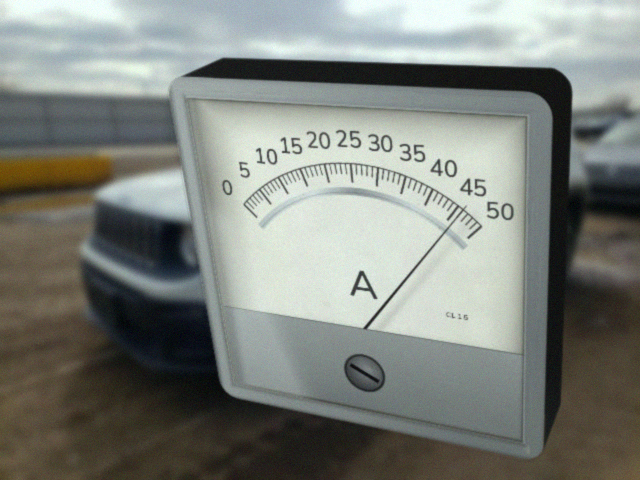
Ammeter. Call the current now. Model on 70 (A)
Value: 46 (A)
